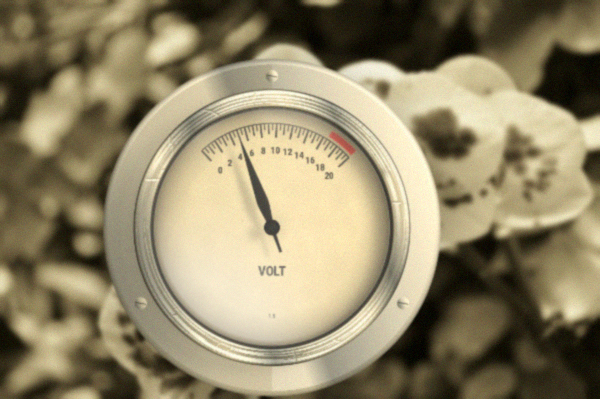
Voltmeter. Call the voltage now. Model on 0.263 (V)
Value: 5 (V)
